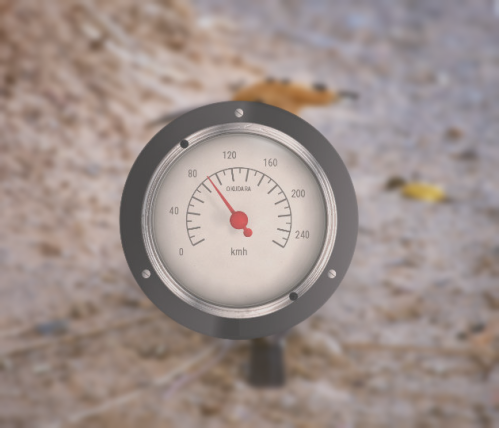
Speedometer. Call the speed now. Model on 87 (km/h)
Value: 90 (km/h)
